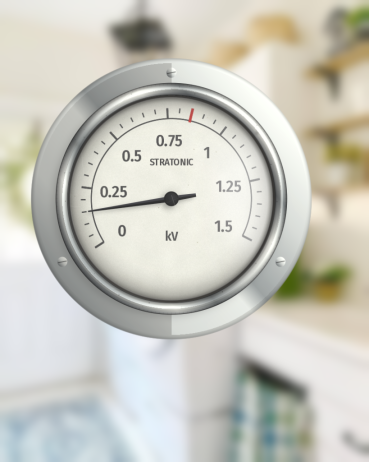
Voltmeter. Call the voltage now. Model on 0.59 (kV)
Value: 0.15 (kV)
